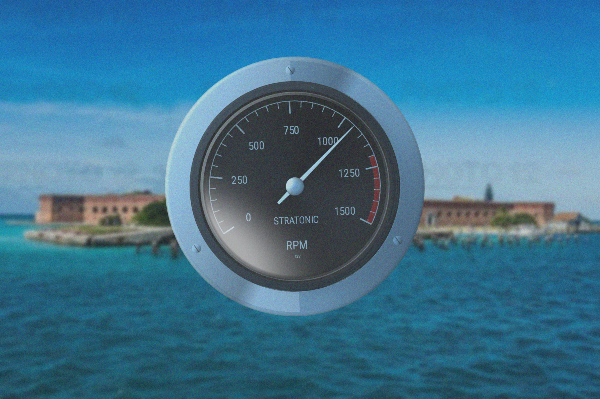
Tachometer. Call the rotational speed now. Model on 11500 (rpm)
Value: 1050 (rpm)
